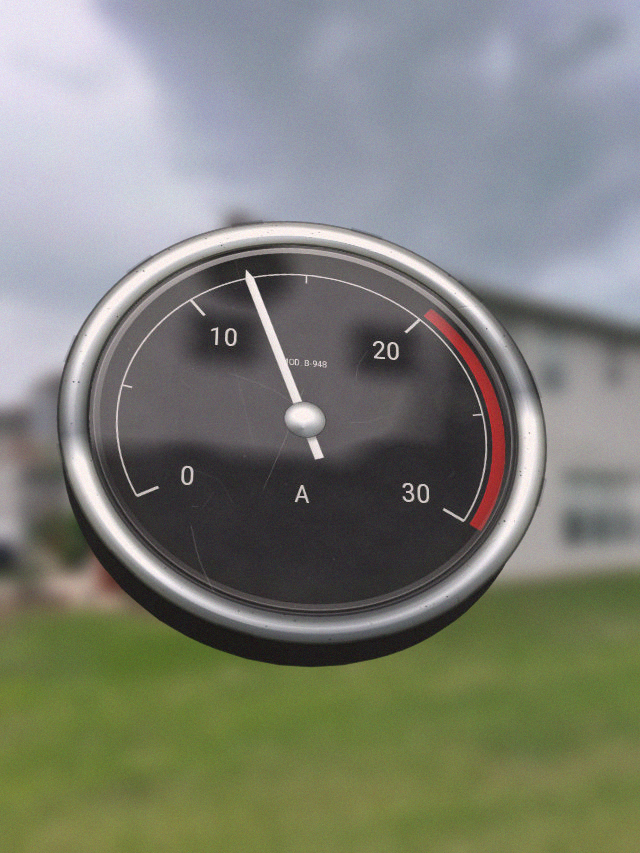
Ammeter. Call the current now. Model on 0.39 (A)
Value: 12.5 (A)
